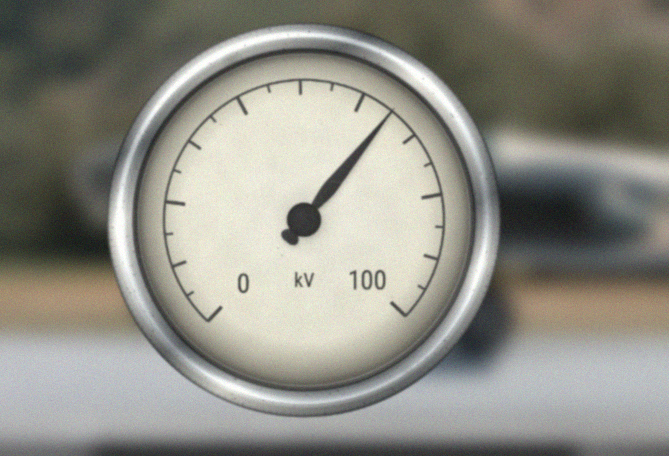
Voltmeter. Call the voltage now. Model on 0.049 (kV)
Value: 65 (kV)
